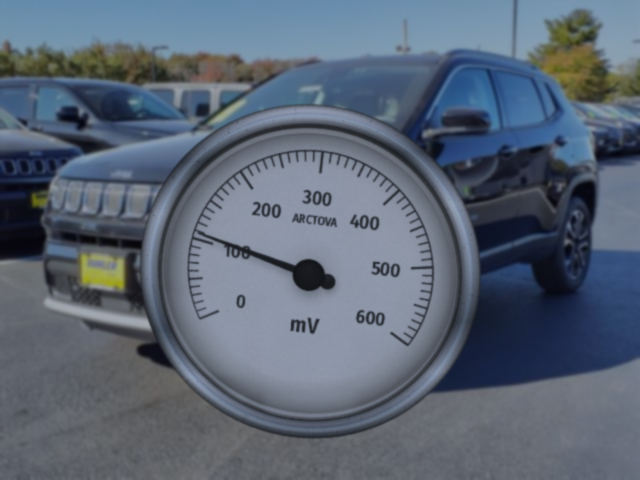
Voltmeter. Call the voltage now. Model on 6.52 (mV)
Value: 110 (mV)
